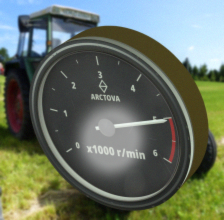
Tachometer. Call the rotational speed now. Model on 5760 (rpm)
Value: 5000 (rpm)
